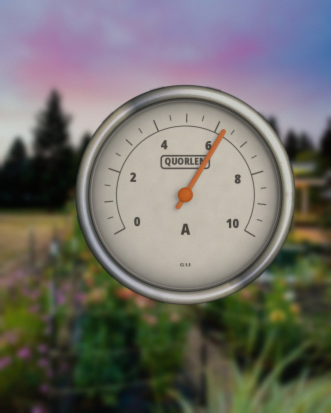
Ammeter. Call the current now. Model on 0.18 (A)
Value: 6.25 (A)
